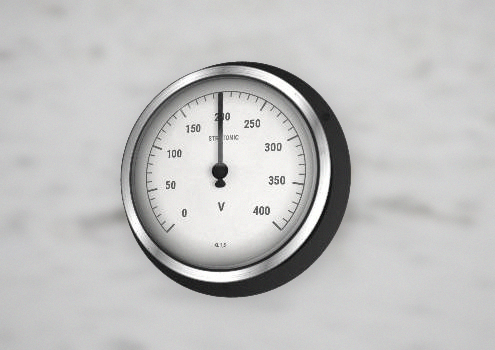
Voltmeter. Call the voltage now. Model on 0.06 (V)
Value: 200 (V)
